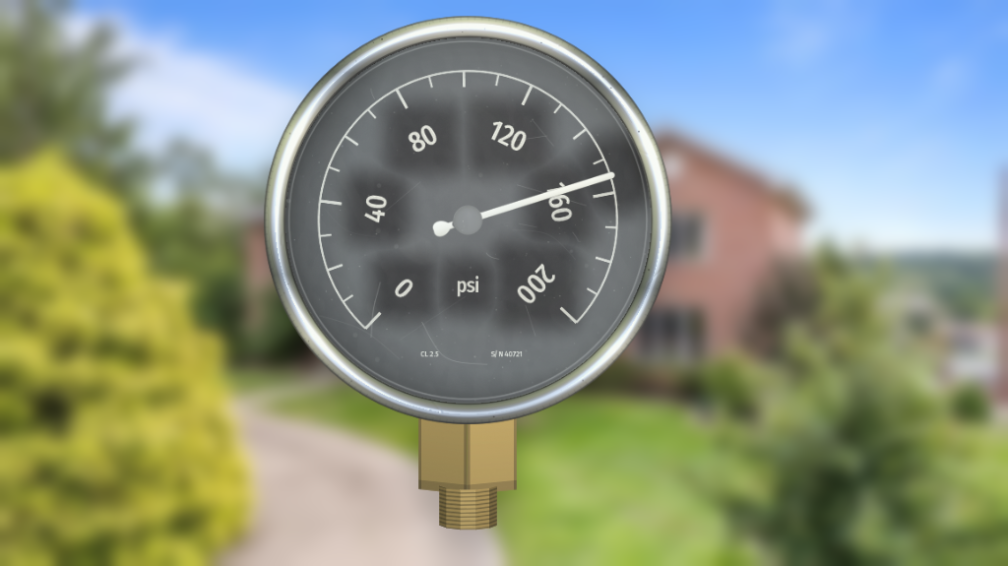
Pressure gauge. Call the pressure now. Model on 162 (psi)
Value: 155 (psi)
